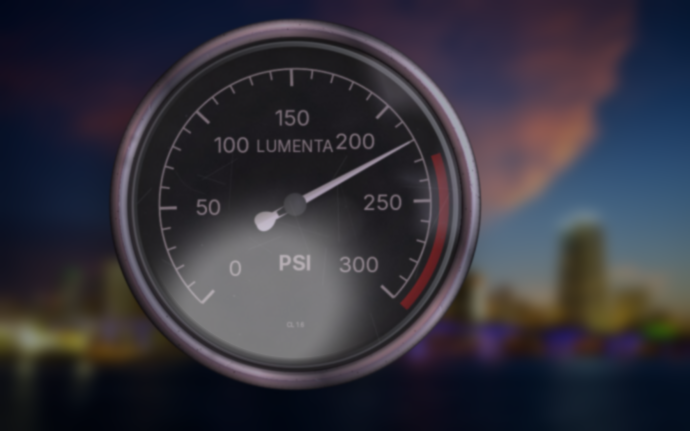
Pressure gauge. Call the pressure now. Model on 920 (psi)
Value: 220 (psi)
